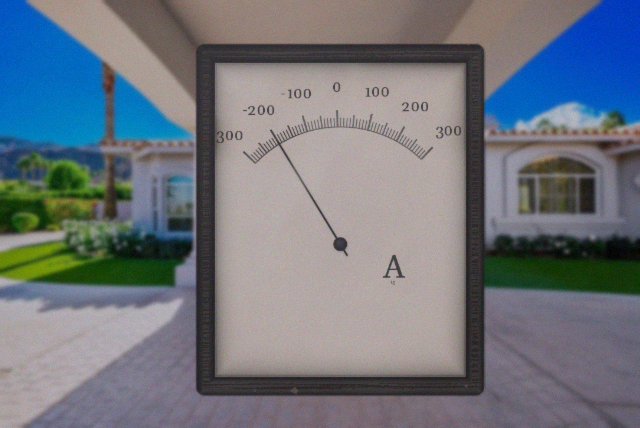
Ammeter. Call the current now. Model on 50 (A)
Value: -200 (A)
